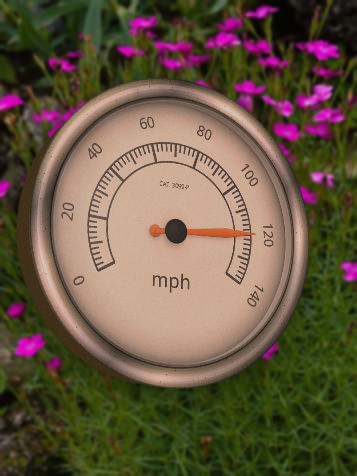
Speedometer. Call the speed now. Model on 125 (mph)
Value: 120 (mph)
